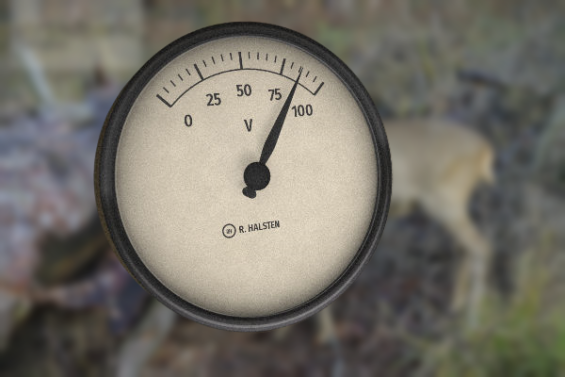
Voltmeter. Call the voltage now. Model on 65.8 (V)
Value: 85 (V)
